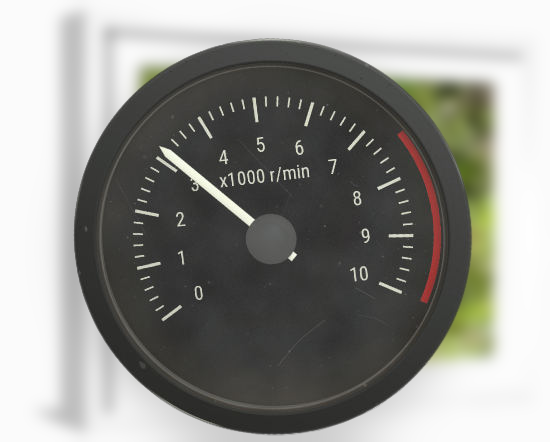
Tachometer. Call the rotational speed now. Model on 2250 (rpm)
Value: 3200 (rpm)
